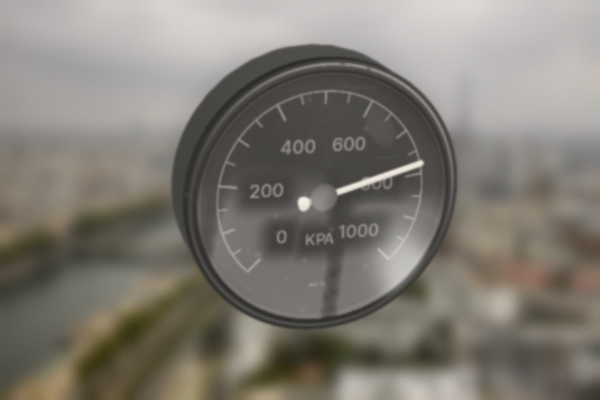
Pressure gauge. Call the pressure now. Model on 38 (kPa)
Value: 775 (kPa)
